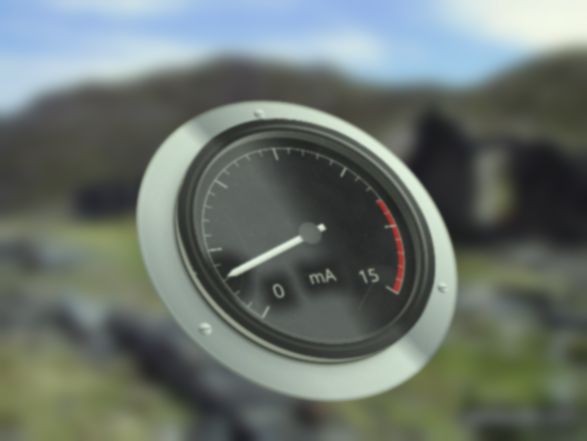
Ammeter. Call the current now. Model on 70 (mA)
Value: 1.5 (mA)
